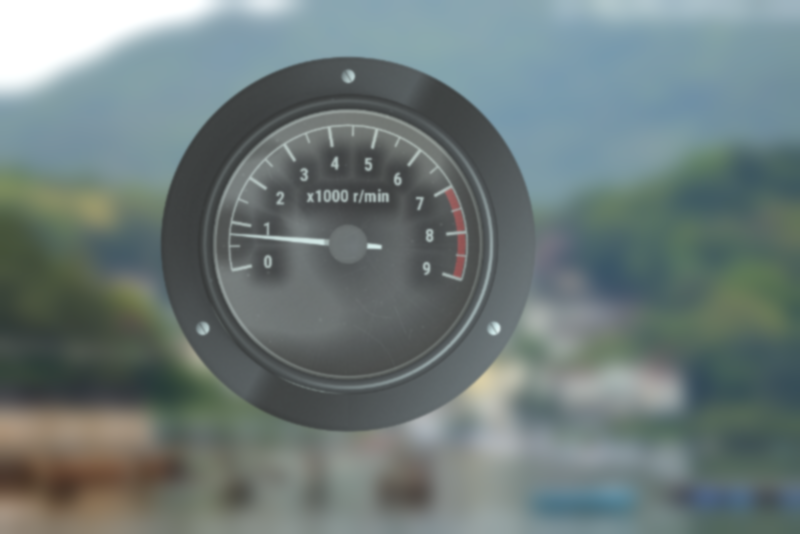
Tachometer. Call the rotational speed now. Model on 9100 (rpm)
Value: 750 (rpm)
